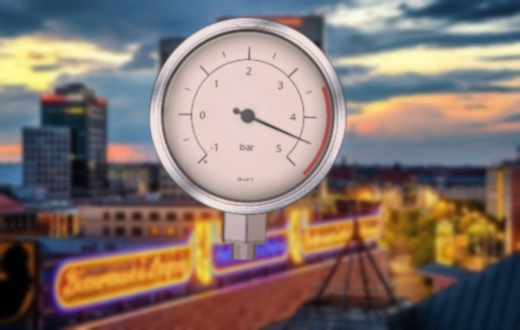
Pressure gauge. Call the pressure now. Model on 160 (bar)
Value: 4.5 (bar)
